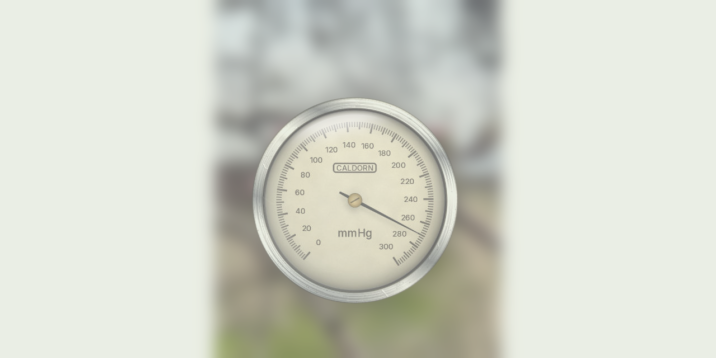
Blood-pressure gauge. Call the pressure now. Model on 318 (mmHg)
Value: 270 (mmHg)
